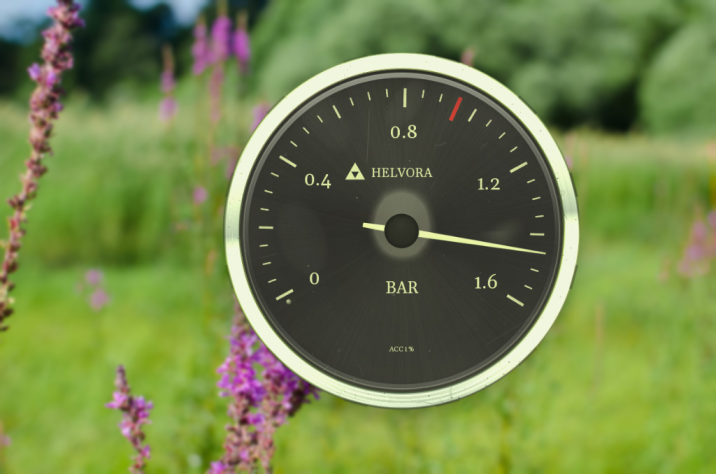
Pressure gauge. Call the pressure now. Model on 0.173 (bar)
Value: 1.45 (bar)
